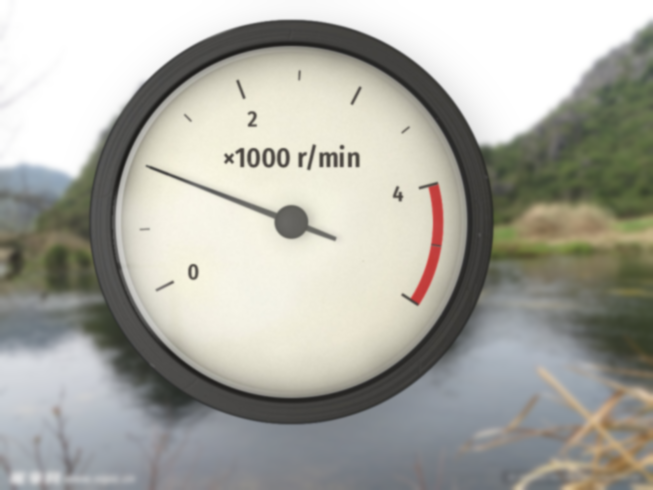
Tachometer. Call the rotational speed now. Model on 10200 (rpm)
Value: 1000 (rpm)
